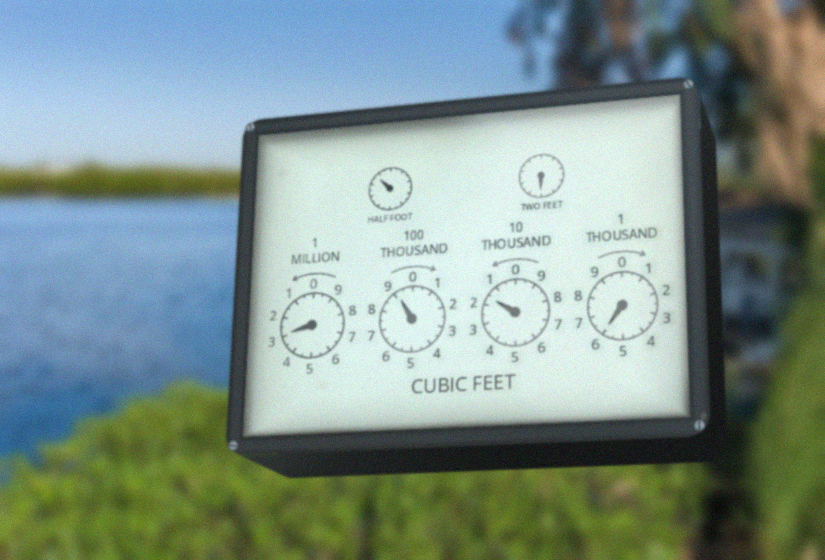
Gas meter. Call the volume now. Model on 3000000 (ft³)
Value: 291600 (ft³)
